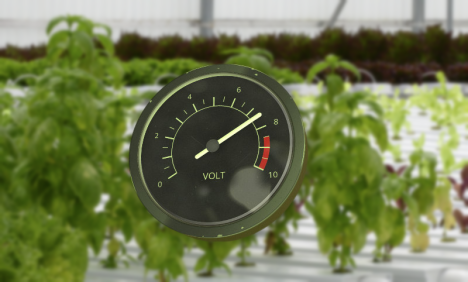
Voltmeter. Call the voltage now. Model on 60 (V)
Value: 7.5 (V)
